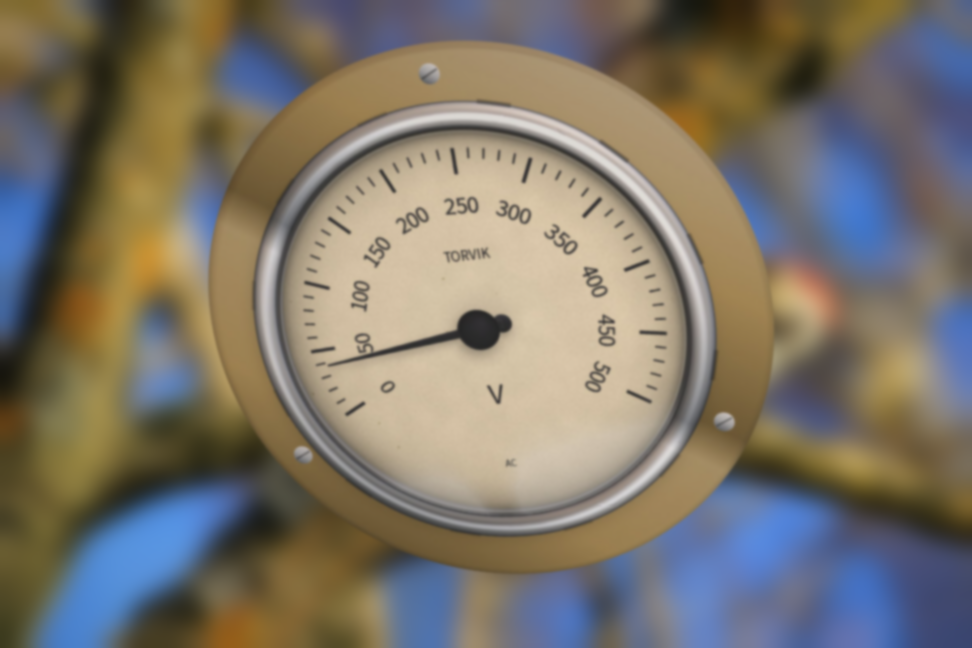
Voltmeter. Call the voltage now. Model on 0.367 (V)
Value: 40 (V)
